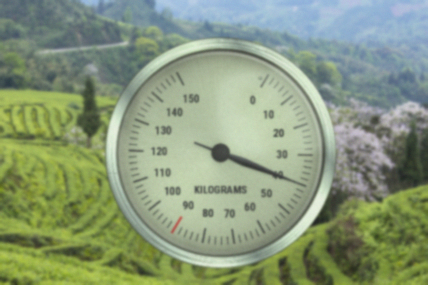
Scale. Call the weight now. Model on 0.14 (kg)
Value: 40 (kg)
